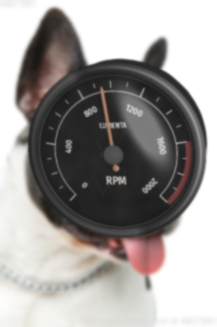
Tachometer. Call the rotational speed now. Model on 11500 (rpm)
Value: 950 (rpm)
